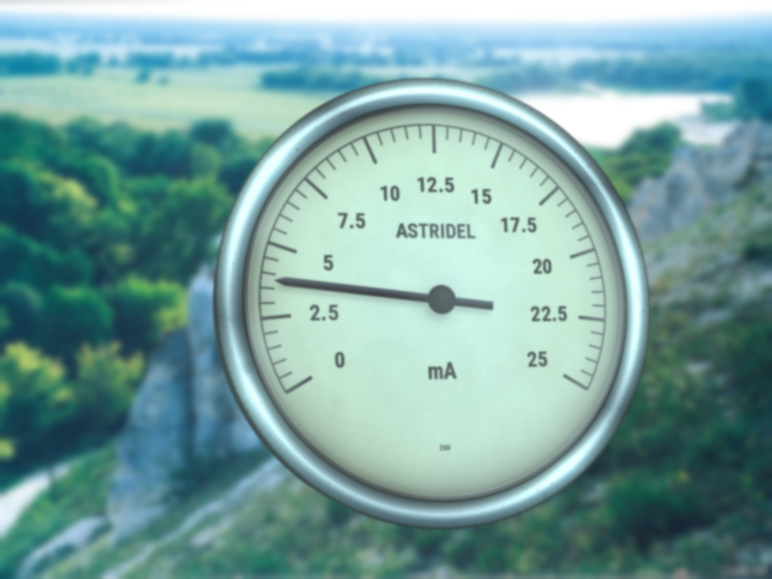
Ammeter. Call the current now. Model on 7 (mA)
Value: 3.75 (mA)
